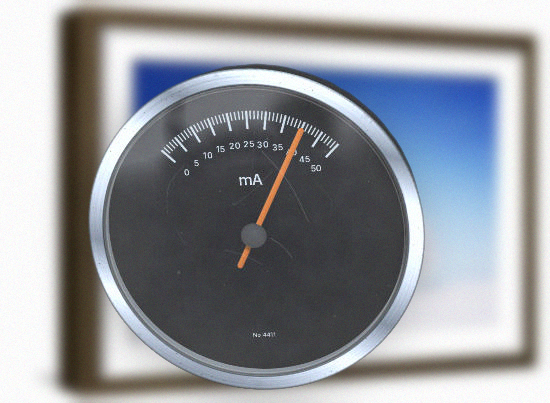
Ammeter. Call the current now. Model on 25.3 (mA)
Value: 40 (mA)
